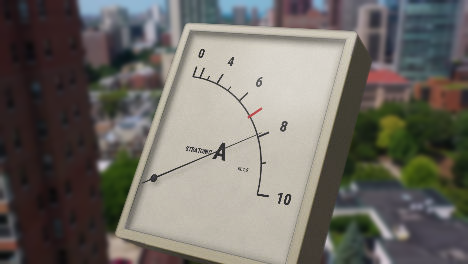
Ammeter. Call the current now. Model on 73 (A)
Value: 8 (A)
